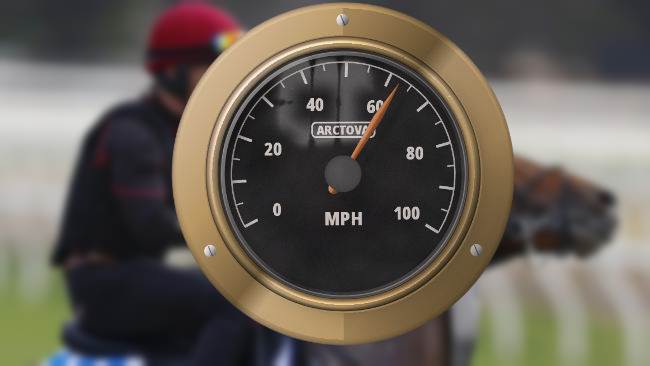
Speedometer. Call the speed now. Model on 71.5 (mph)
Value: 62.5 (mph)
